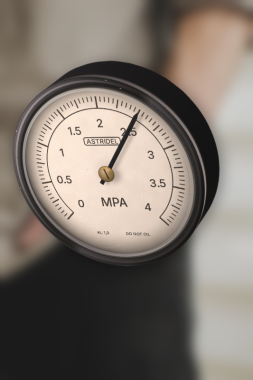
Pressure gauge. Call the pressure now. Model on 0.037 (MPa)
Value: 2.5 (MPa)
